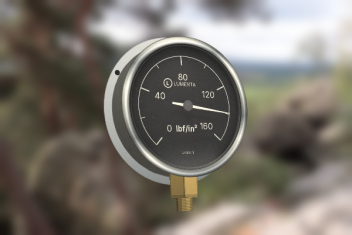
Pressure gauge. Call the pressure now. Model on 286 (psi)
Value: 140 (psi)
